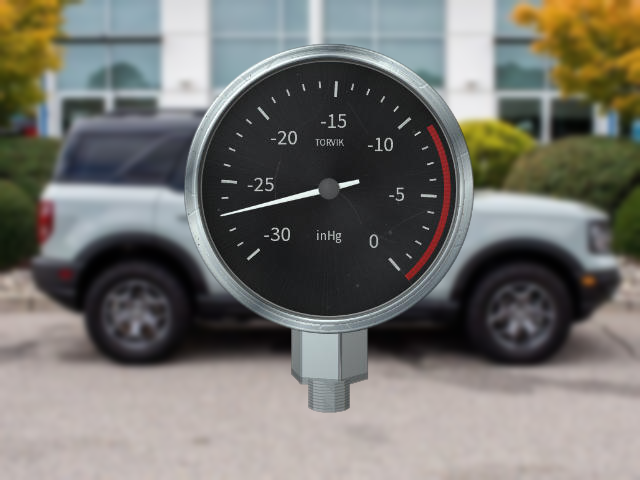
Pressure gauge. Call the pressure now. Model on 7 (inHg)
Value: -27 (inHg)
